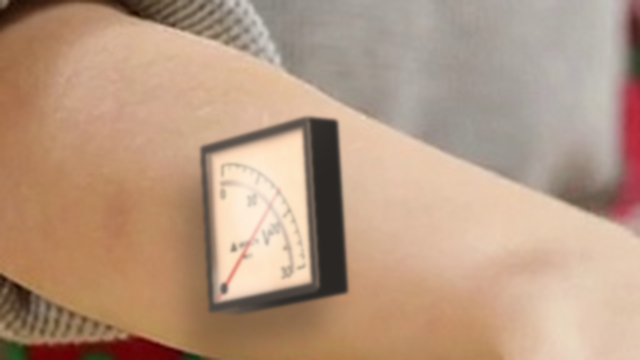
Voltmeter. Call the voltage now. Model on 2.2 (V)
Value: 16 (V)
